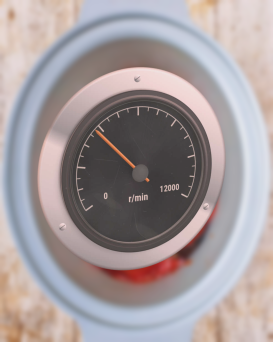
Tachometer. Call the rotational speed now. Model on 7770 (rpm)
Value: 3750 (rpm)
